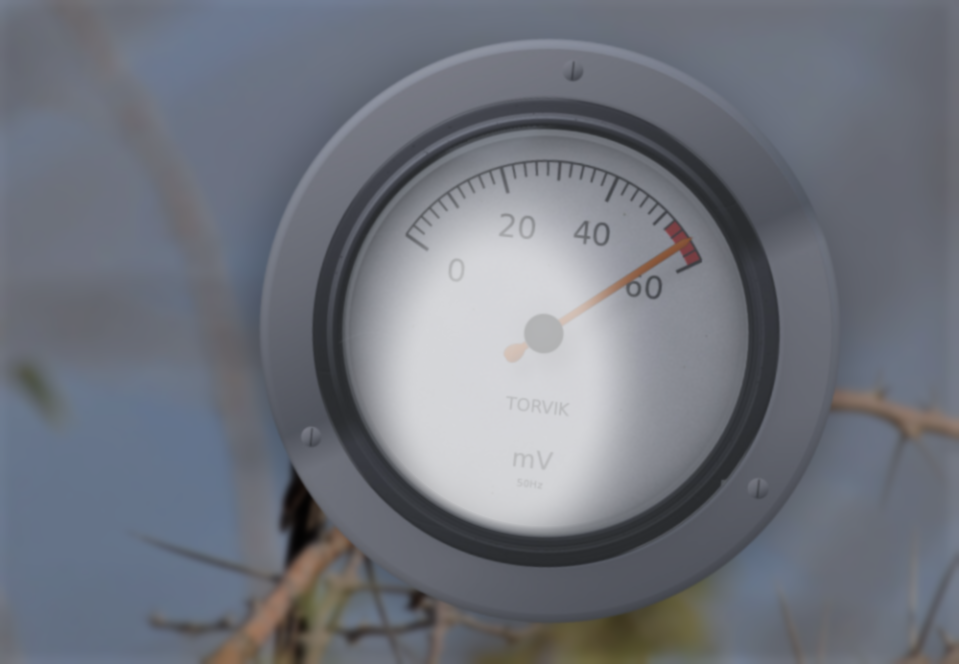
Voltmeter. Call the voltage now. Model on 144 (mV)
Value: 56 (mV)
